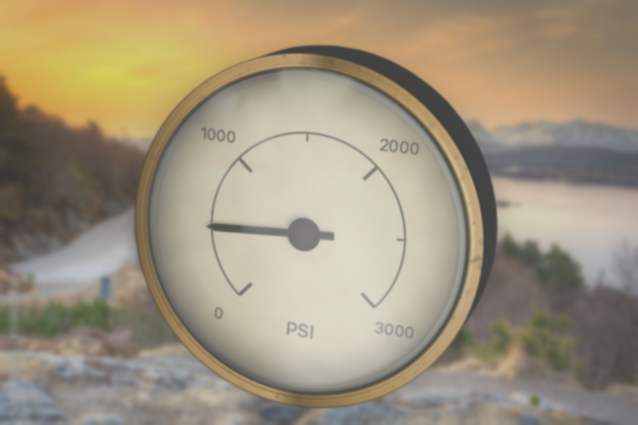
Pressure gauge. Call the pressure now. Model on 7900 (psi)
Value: 500 (psi)
